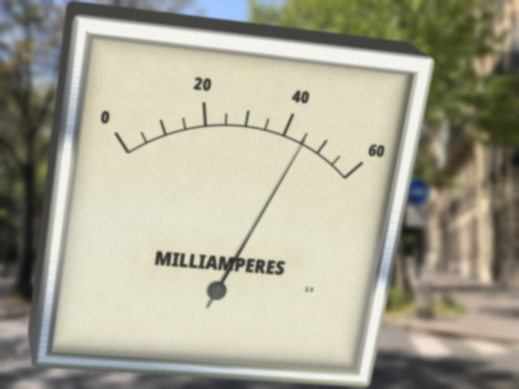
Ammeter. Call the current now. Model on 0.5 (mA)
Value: 45 (mA)
